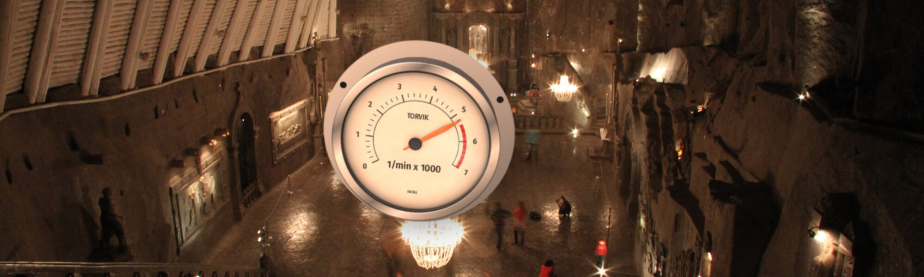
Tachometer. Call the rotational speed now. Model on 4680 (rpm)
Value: 5200 (rpm)
